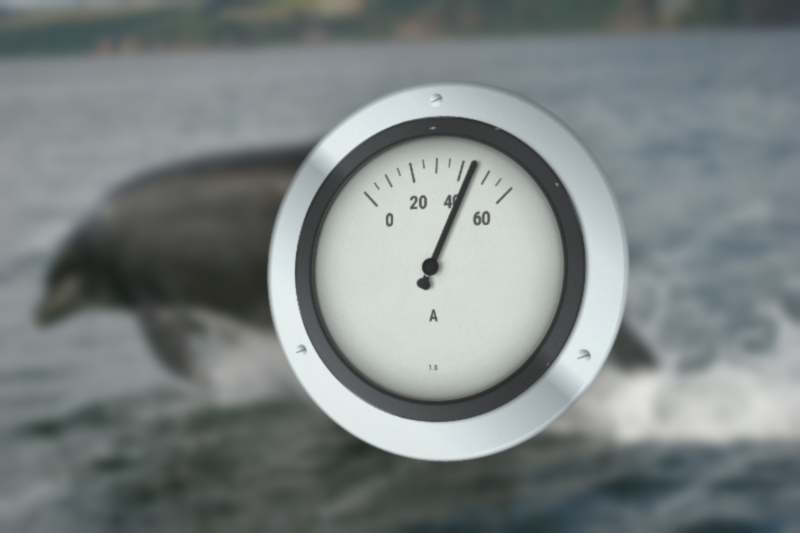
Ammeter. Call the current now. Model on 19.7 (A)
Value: 45 (A)
